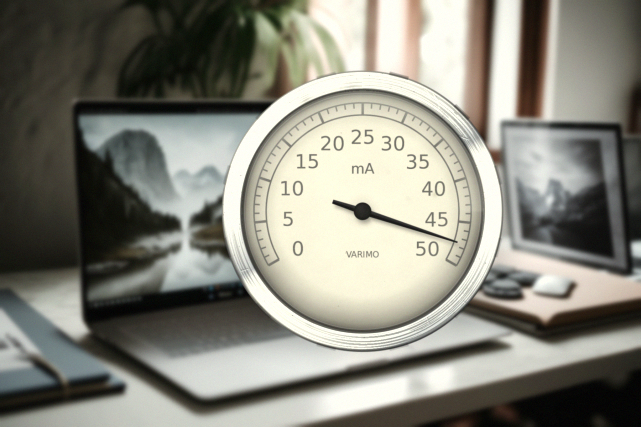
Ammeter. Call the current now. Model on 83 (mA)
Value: 47.5 (mA)
